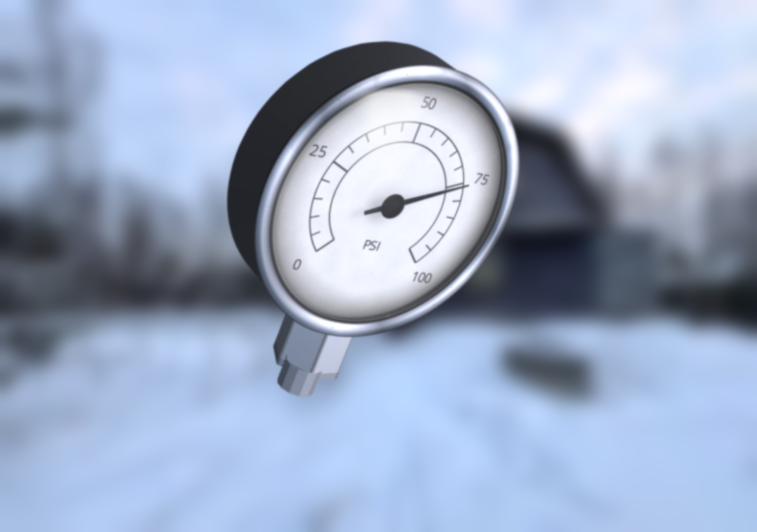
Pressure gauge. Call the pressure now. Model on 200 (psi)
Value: 75 (psi)
